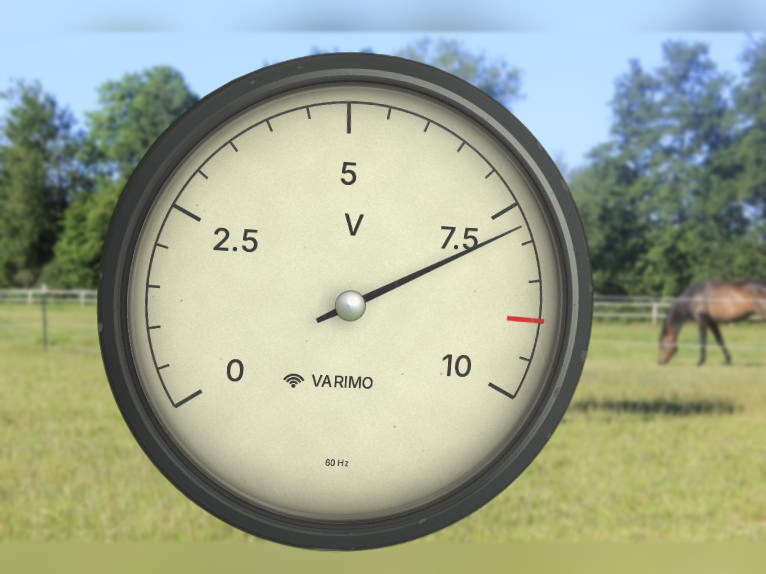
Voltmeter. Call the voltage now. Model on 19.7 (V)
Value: 7.75 (V)
